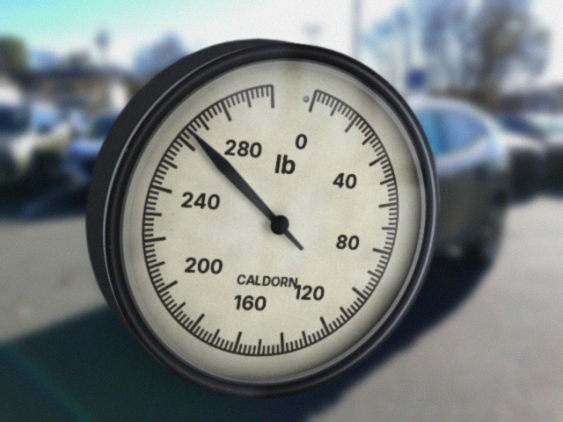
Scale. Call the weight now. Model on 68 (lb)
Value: 264 (lb)
